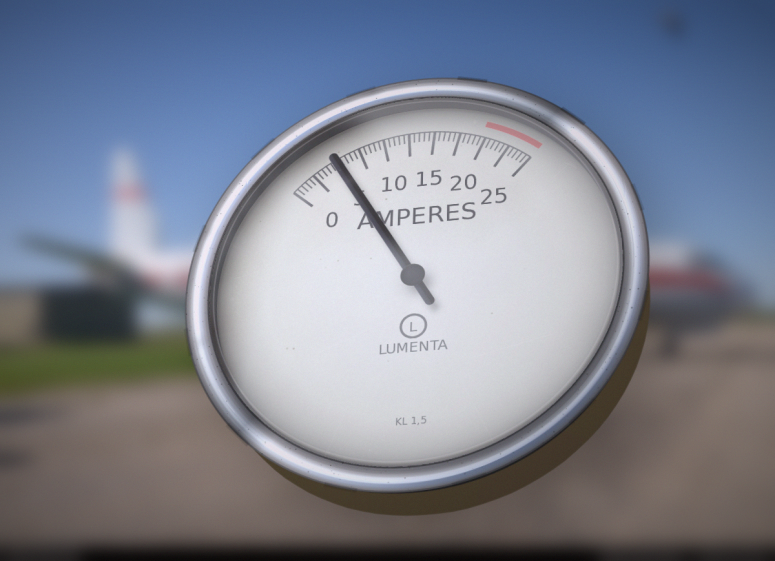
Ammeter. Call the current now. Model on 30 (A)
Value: 5 (A)
